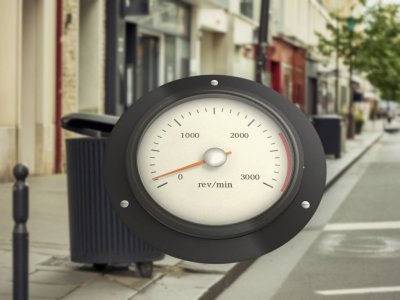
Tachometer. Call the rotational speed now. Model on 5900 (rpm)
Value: 100 (rpm)
